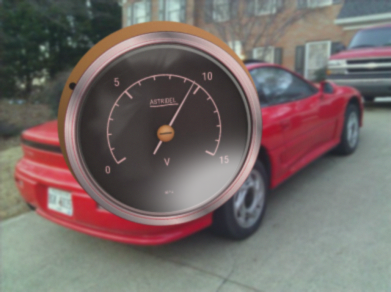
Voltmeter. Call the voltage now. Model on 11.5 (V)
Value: 9.5 (V)
